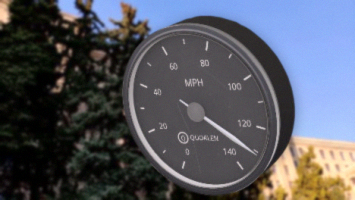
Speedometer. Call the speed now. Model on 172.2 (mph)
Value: 130 (mph)
